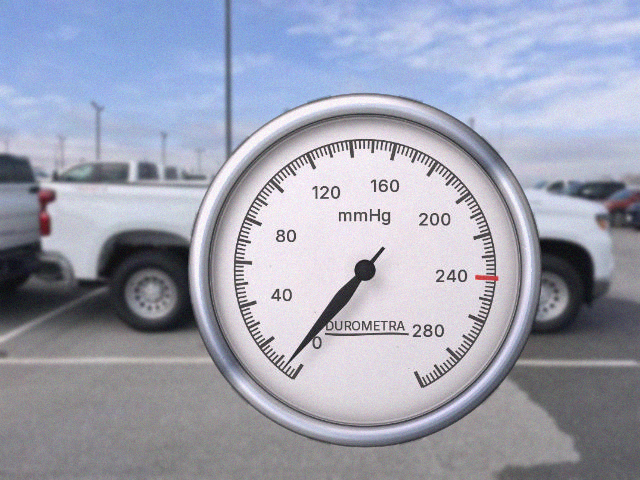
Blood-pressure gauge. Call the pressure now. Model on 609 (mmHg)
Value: 6 (mmHg)
